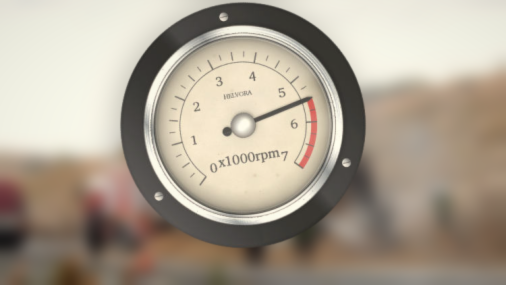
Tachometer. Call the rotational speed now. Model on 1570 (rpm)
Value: 5500 (rpm)
